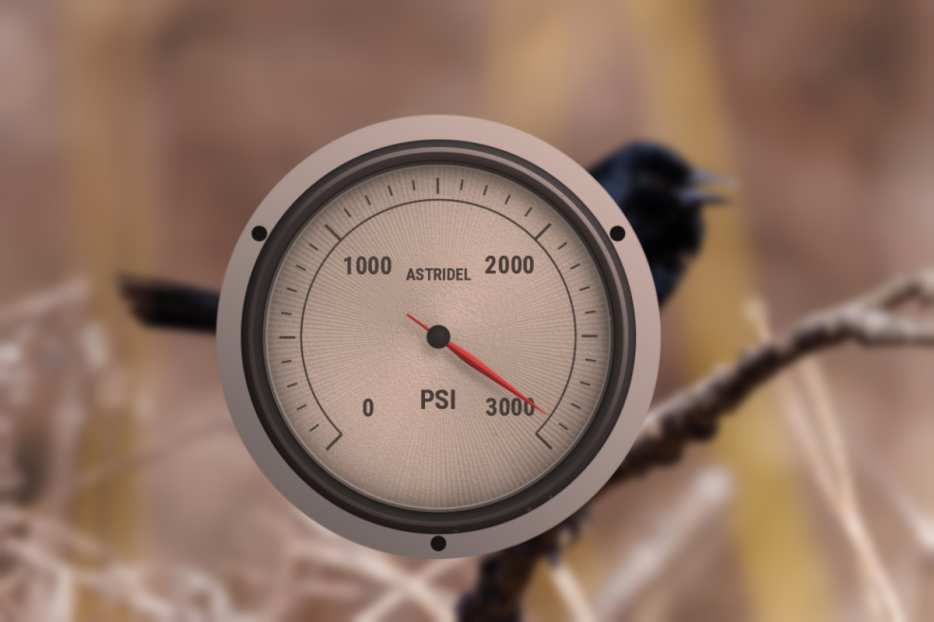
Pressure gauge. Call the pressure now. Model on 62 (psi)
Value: 2900 (psi)
